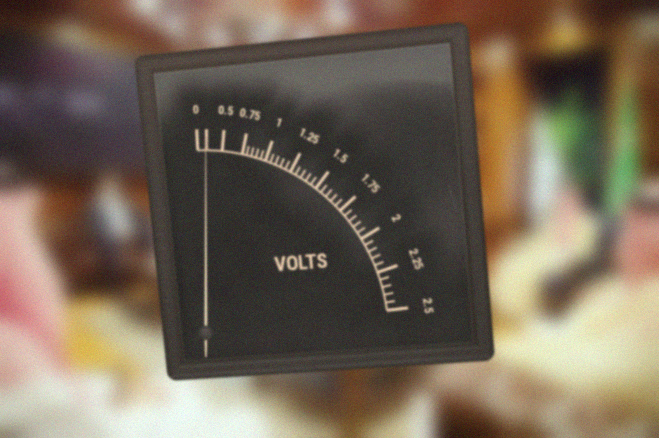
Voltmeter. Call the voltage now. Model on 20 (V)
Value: 0.25 (V)
